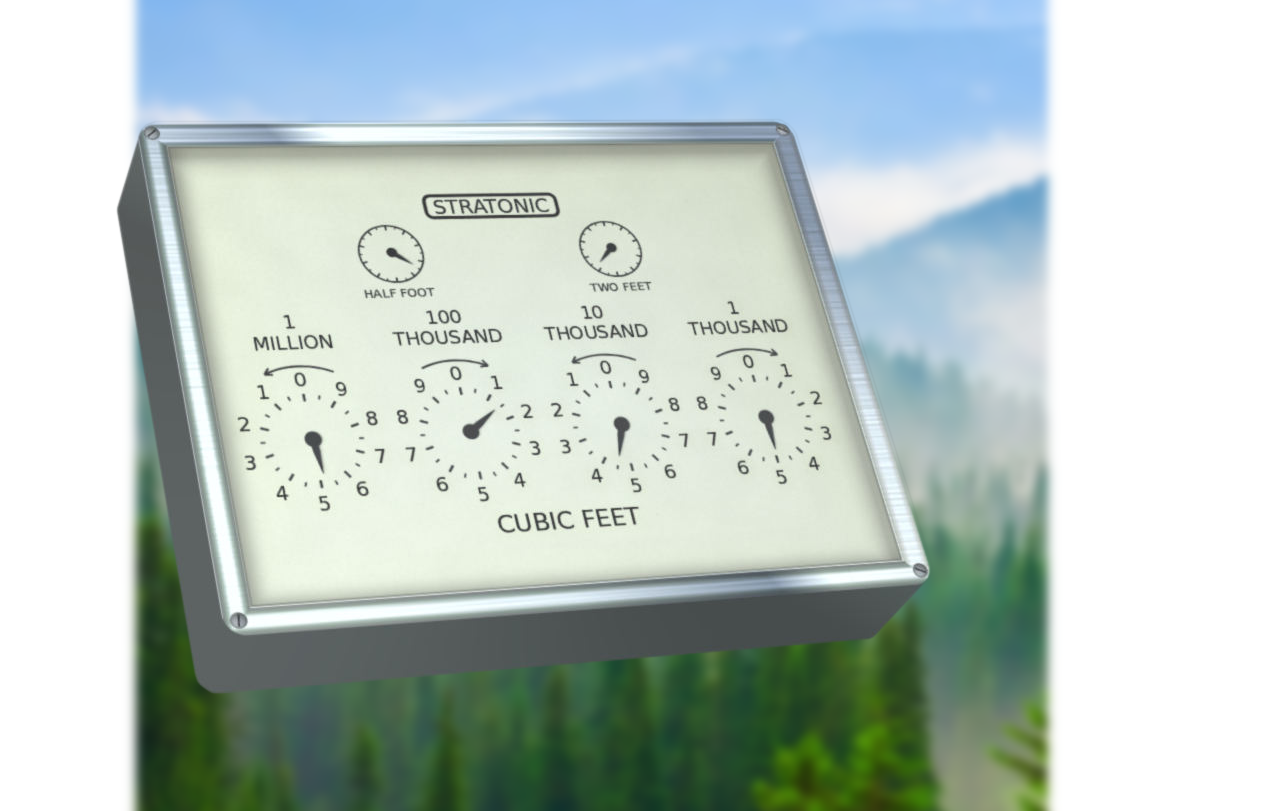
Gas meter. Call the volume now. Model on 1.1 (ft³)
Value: 514500 (ft³)
